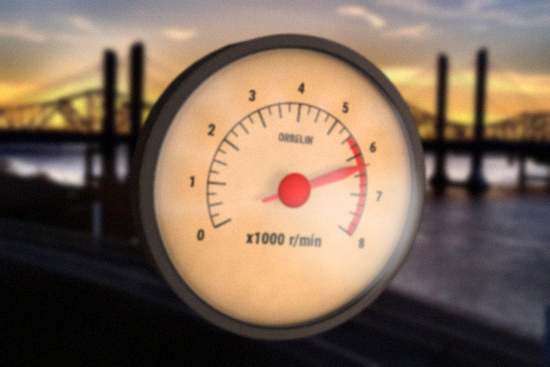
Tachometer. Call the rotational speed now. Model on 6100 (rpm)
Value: 6250 (rpm)
